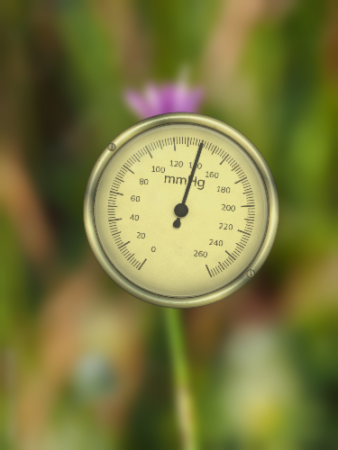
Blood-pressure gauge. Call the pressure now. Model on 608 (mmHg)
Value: 140 (mmHg)
